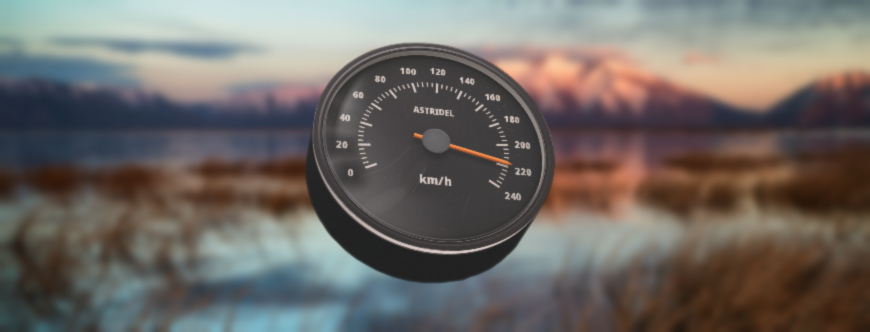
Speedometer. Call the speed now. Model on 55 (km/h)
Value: 220 (km/h)
